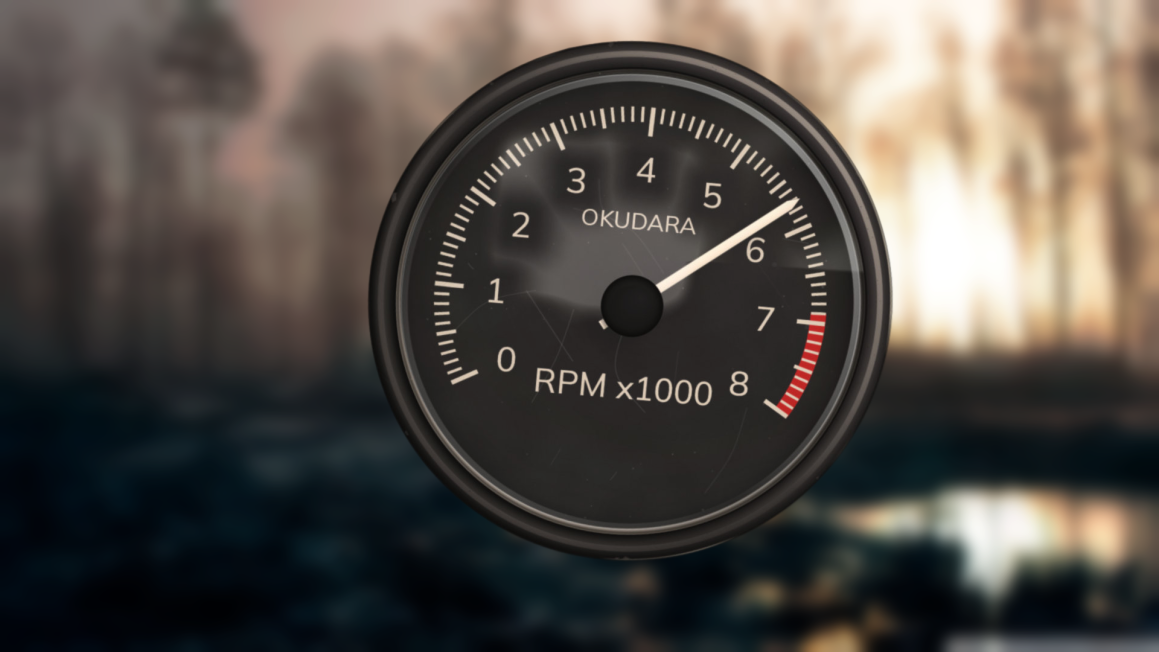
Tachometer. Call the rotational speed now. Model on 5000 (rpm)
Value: 5700 (rpm)
